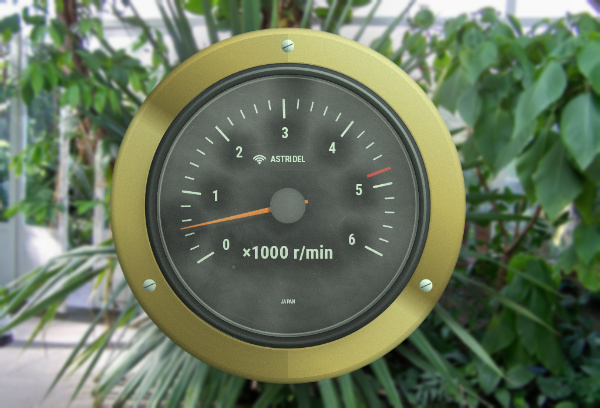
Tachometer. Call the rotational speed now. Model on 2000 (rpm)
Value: 500 (rpm)
